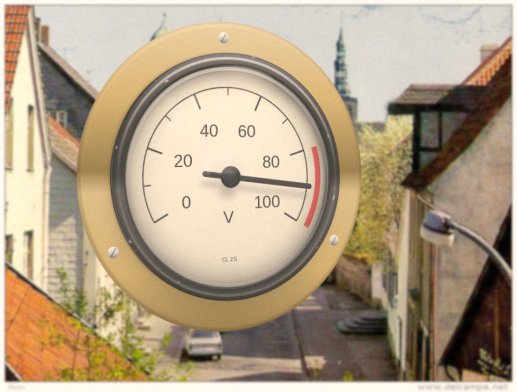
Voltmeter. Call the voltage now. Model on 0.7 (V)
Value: 90 (V)
